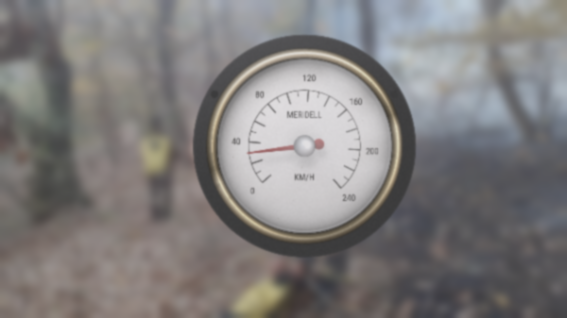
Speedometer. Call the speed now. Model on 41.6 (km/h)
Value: 30 (km/h)
